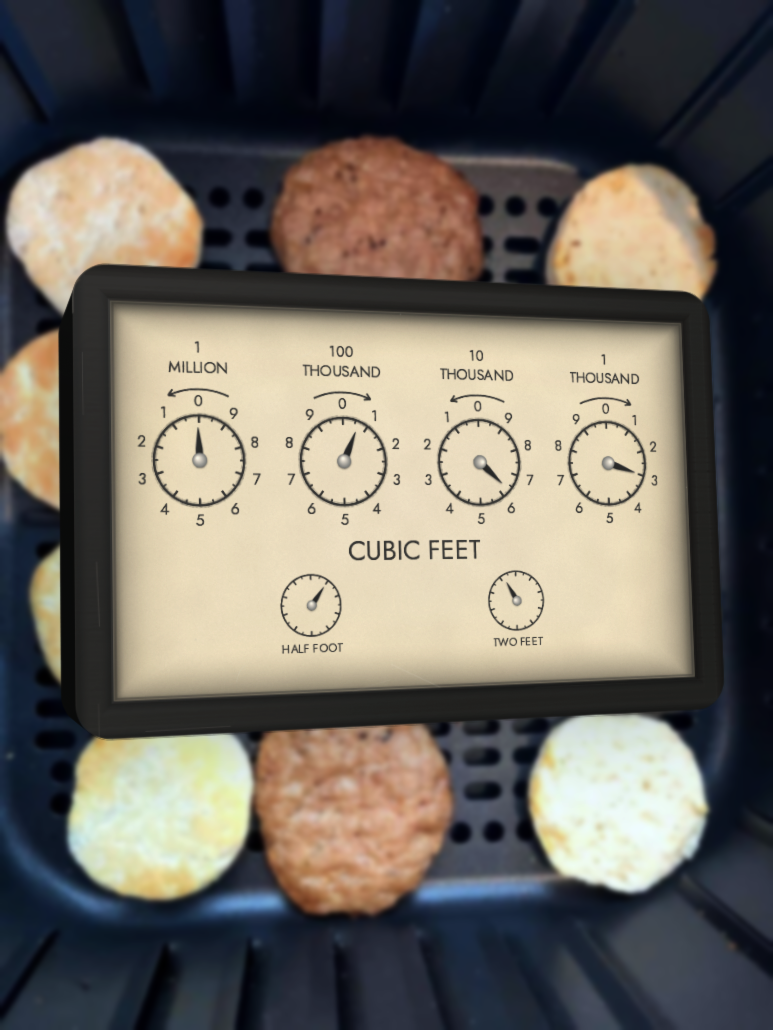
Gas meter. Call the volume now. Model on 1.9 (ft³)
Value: 6300 (ft³)
